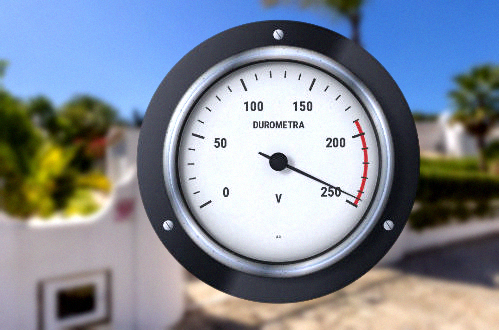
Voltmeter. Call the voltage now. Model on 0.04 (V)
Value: 245 (V)
